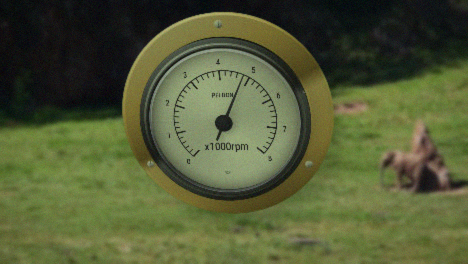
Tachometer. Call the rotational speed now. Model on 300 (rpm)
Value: 4800 (rpm)
